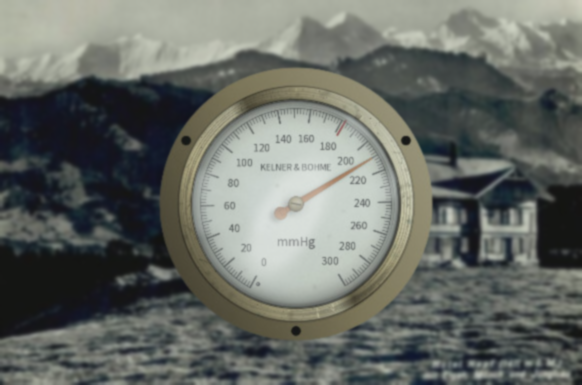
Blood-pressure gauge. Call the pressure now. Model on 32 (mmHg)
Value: 210 (mmHg)
